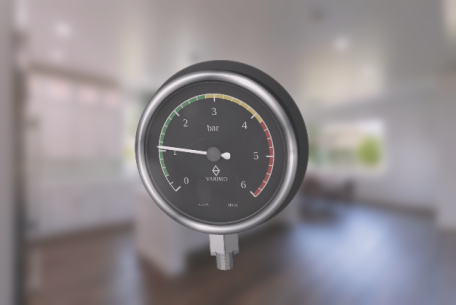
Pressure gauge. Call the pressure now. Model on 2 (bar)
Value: 1.1 (bar)
